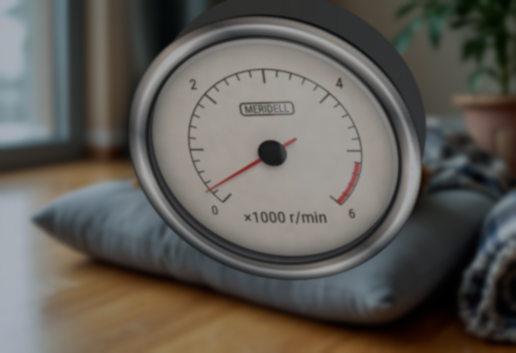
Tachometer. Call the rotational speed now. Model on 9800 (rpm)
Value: 300 (rpm)
